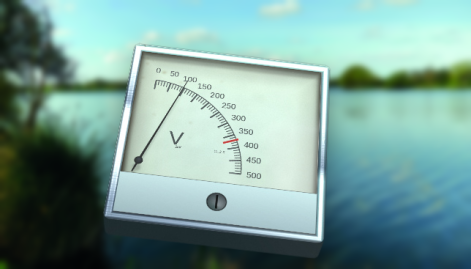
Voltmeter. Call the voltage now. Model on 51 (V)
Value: 100 (V)
